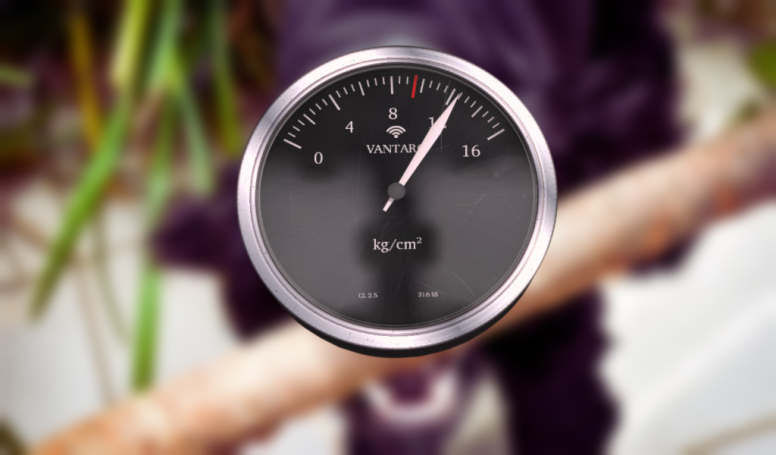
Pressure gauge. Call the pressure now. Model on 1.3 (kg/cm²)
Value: 12.5 (kg/cm²)
